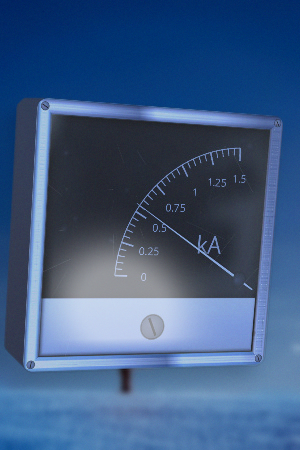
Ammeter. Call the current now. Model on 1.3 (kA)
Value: 0.55 (kA)
